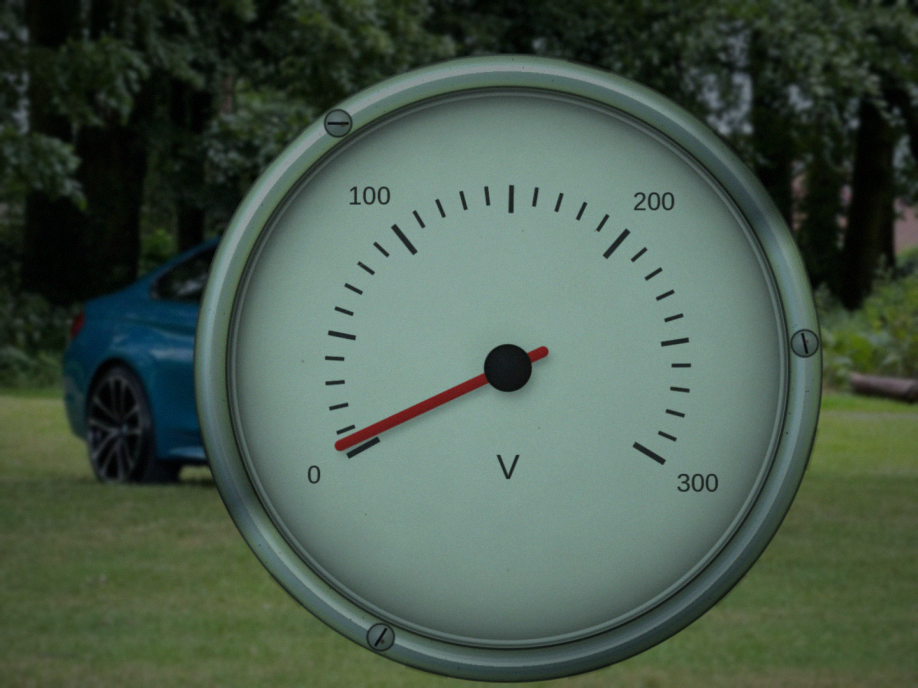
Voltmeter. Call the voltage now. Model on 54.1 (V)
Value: 5 (V)
